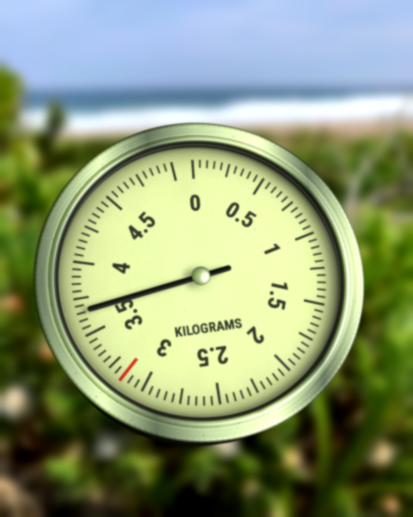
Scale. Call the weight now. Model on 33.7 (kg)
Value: 3.65 (kg)
